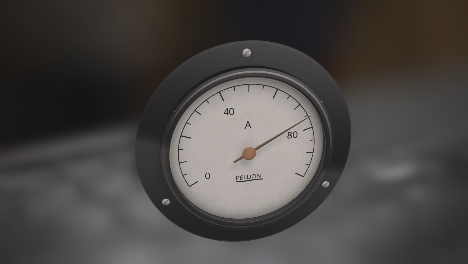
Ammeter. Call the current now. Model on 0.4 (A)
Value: 75 (A)
